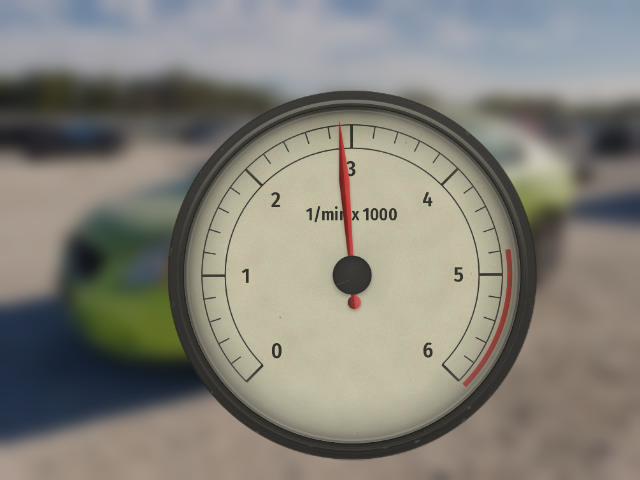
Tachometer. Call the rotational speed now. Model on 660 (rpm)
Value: 2900 (rpm)
